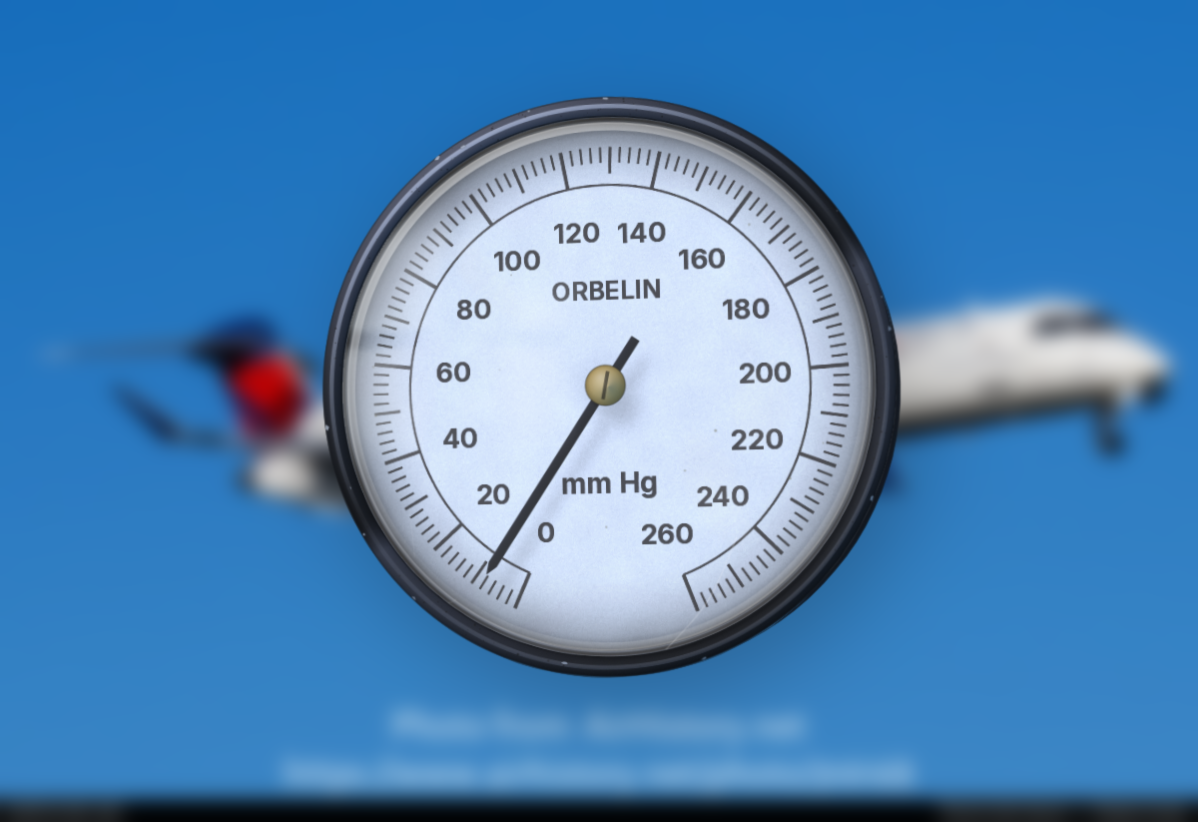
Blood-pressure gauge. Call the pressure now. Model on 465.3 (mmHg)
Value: 8 (mmHg)
